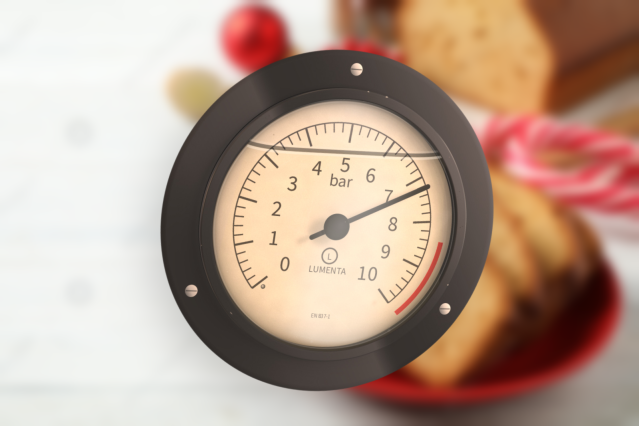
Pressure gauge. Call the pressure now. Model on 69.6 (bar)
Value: 7.2 (bar)
